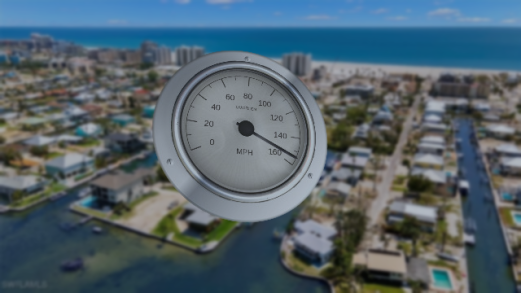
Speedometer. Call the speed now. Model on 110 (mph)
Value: 155 (mph)
